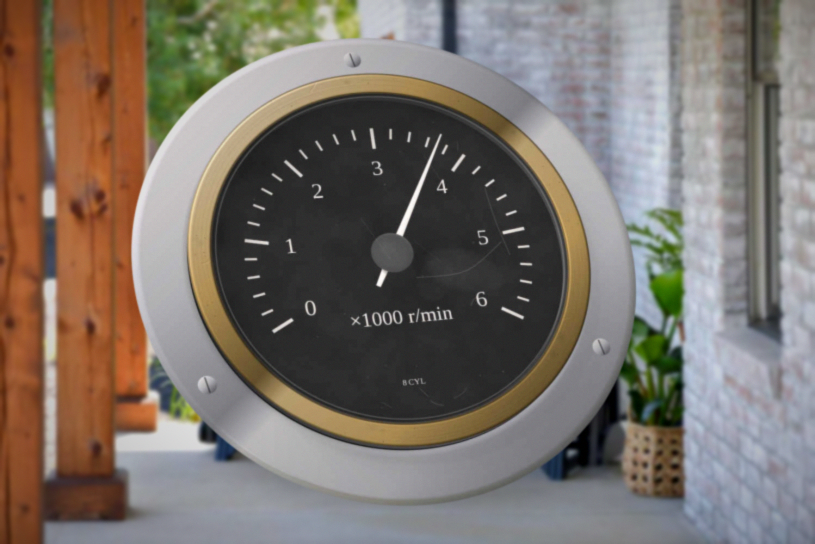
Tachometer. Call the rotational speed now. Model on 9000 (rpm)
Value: 3700 (rpm)
